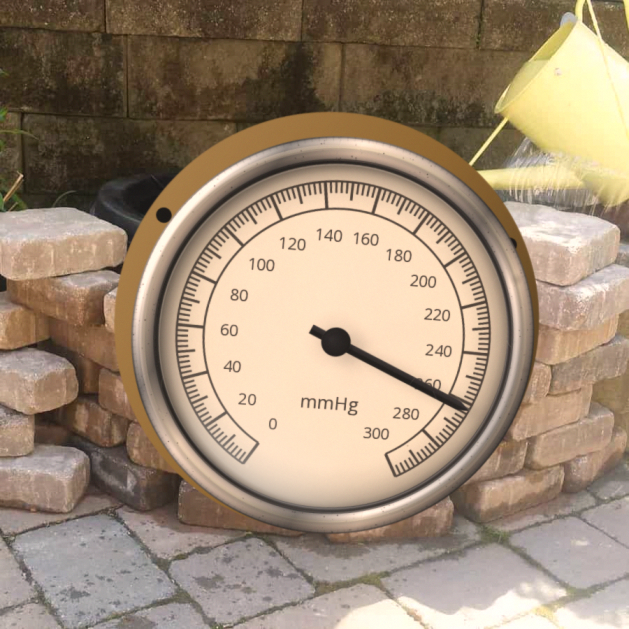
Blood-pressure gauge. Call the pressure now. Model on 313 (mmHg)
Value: 262 (mmHg)
